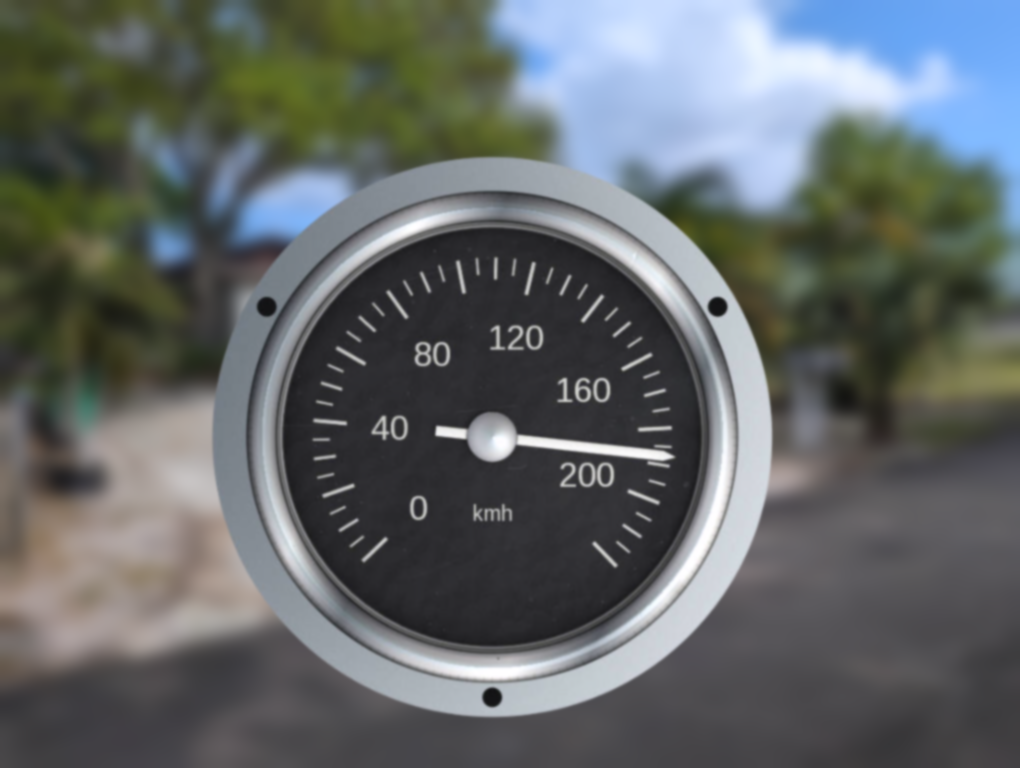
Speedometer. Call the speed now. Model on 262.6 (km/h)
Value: 187.5 (km/h)
